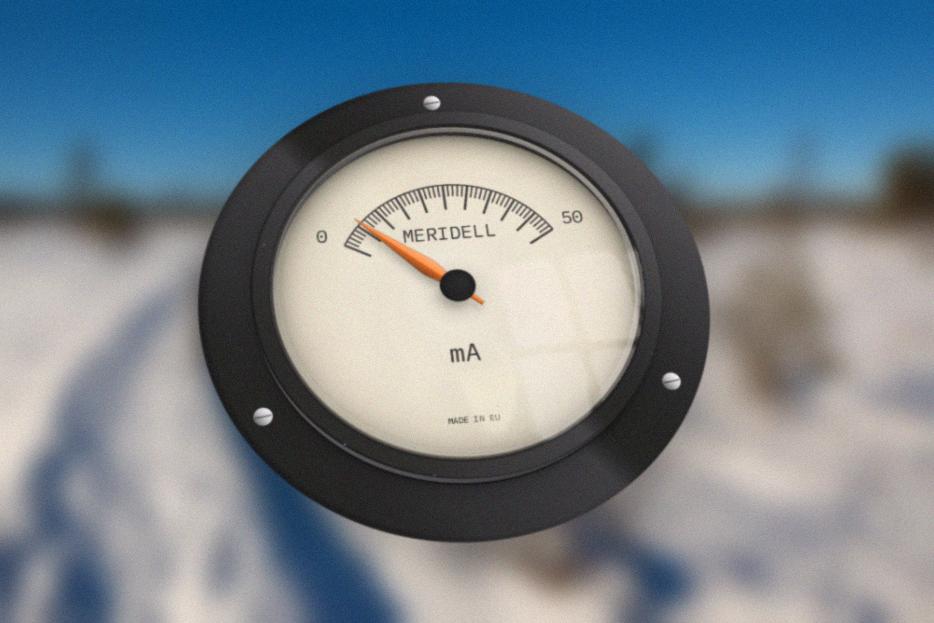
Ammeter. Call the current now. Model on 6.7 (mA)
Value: 5 (mA)
